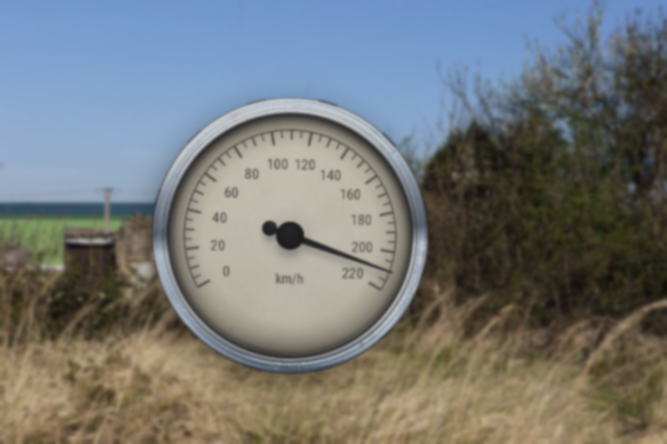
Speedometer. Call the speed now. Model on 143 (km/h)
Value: 210 (km/h)
